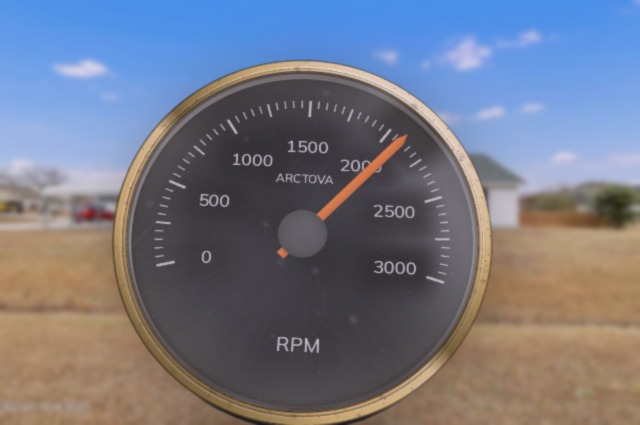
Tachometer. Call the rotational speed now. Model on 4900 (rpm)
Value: 2100 (rpm)
